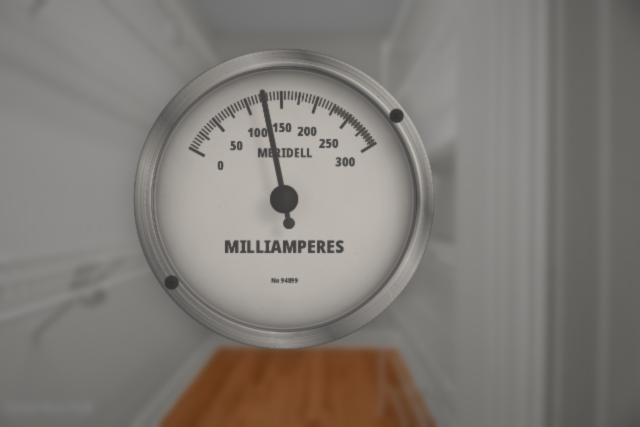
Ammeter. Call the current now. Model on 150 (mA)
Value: 125 (mA)
